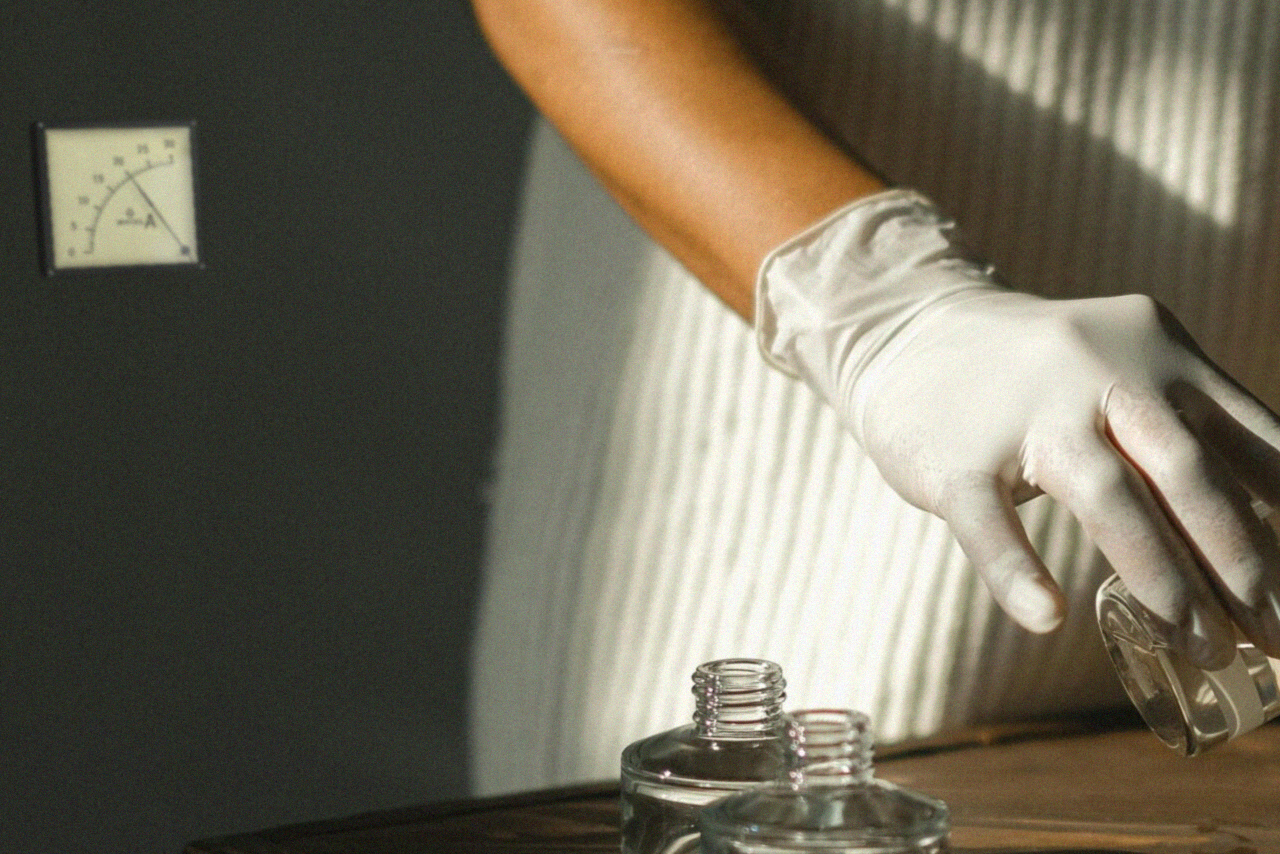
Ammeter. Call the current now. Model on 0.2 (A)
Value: 20 (A)
